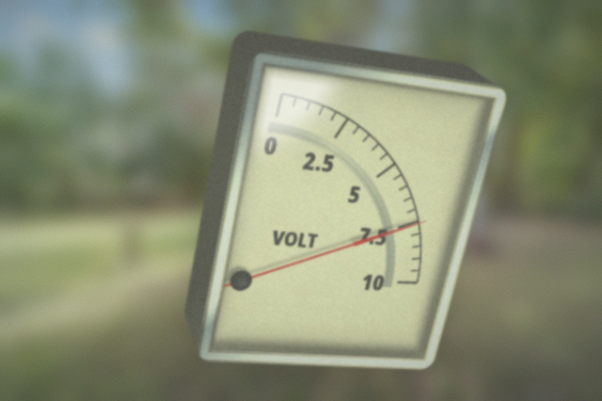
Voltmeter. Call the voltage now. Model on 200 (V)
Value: 7.5 (V)
